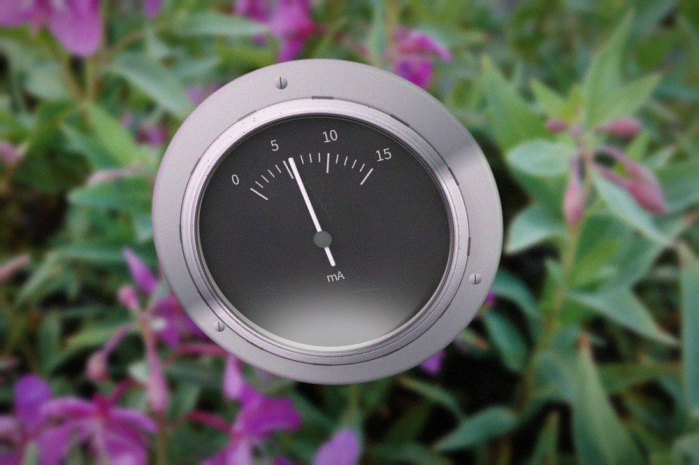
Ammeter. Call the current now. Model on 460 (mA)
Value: 6 (mA)
